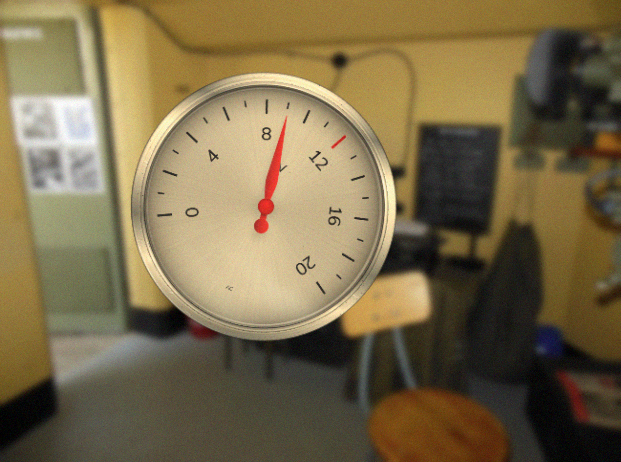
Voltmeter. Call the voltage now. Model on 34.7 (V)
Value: 9 (V)
